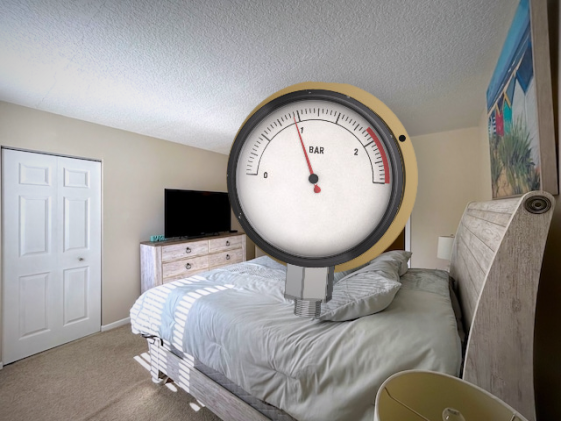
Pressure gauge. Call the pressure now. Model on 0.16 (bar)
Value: 0.95 (bar)
